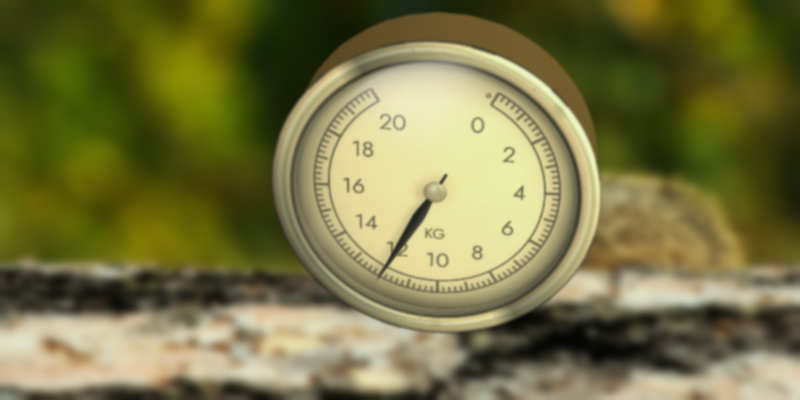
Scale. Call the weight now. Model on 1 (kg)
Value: 12 (kg)
